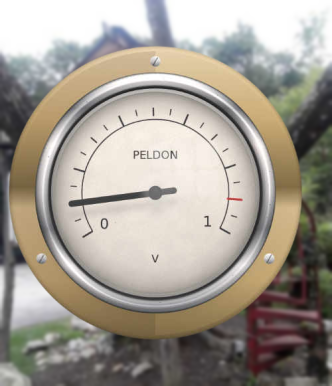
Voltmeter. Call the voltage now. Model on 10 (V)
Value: 0.1 (V)
